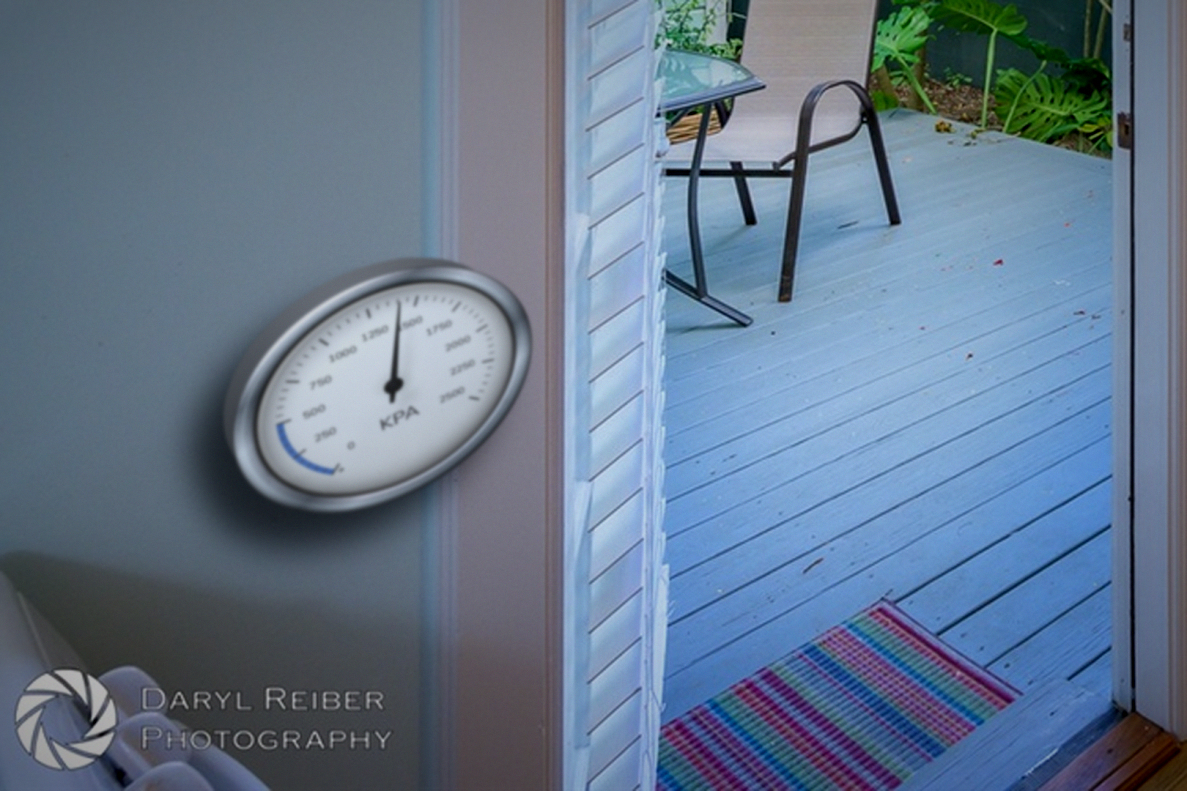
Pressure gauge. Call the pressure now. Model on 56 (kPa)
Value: 1400 (kPa)
